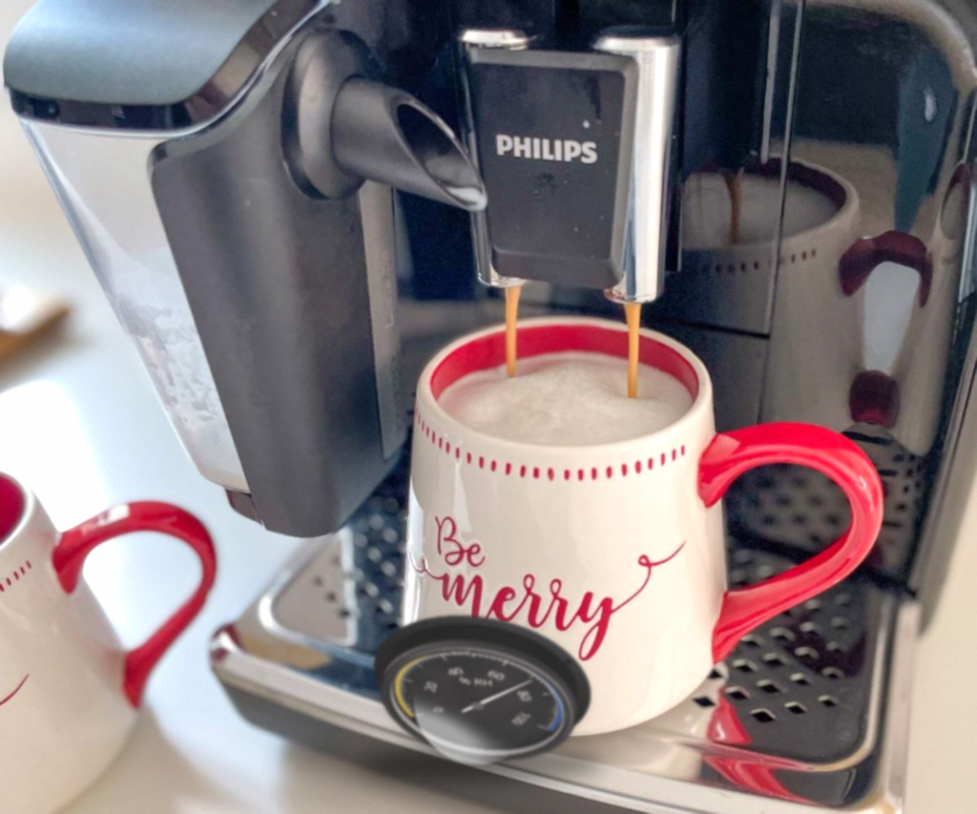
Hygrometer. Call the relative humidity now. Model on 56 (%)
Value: 70 (%)
